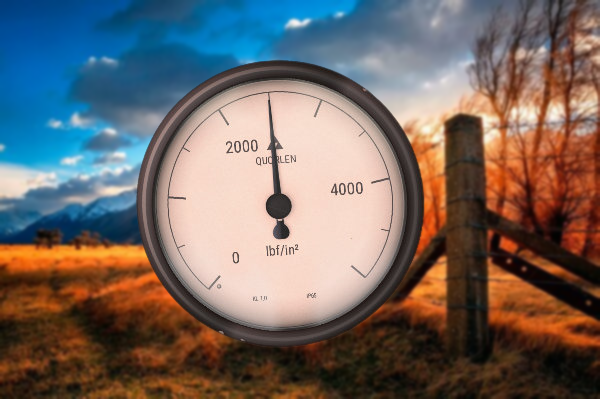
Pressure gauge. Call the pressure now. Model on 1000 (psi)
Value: 2500 (psi)
